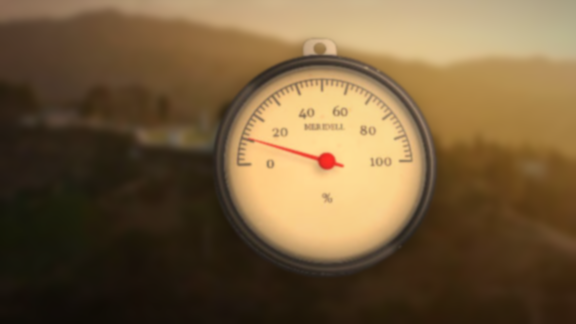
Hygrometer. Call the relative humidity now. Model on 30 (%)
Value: 10 (%)
